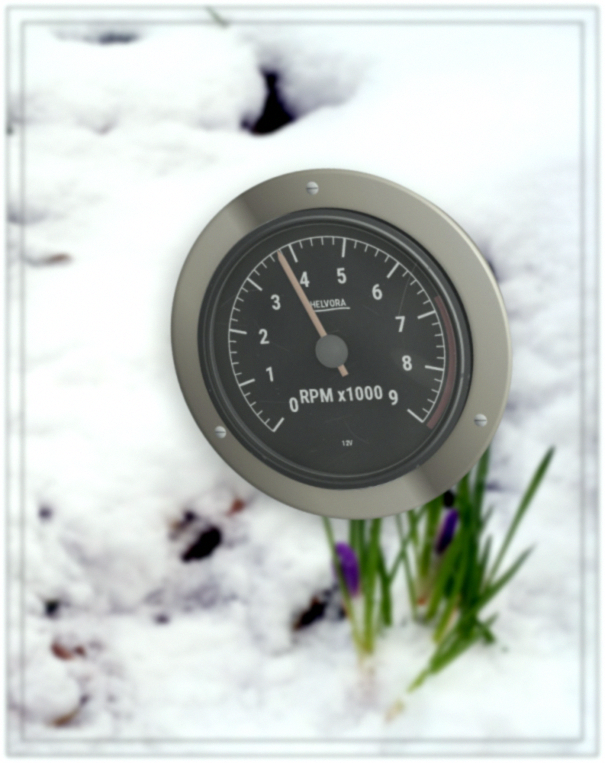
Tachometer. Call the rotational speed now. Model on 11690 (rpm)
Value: 3800 (rpm)
